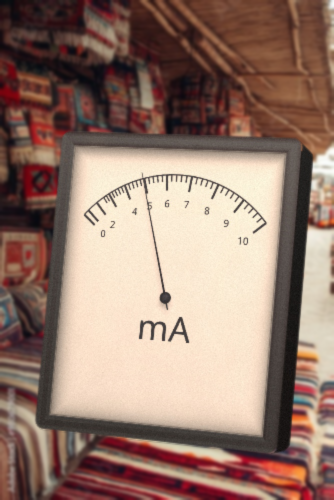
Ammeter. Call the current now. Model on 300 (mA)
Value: 5 (mA)
